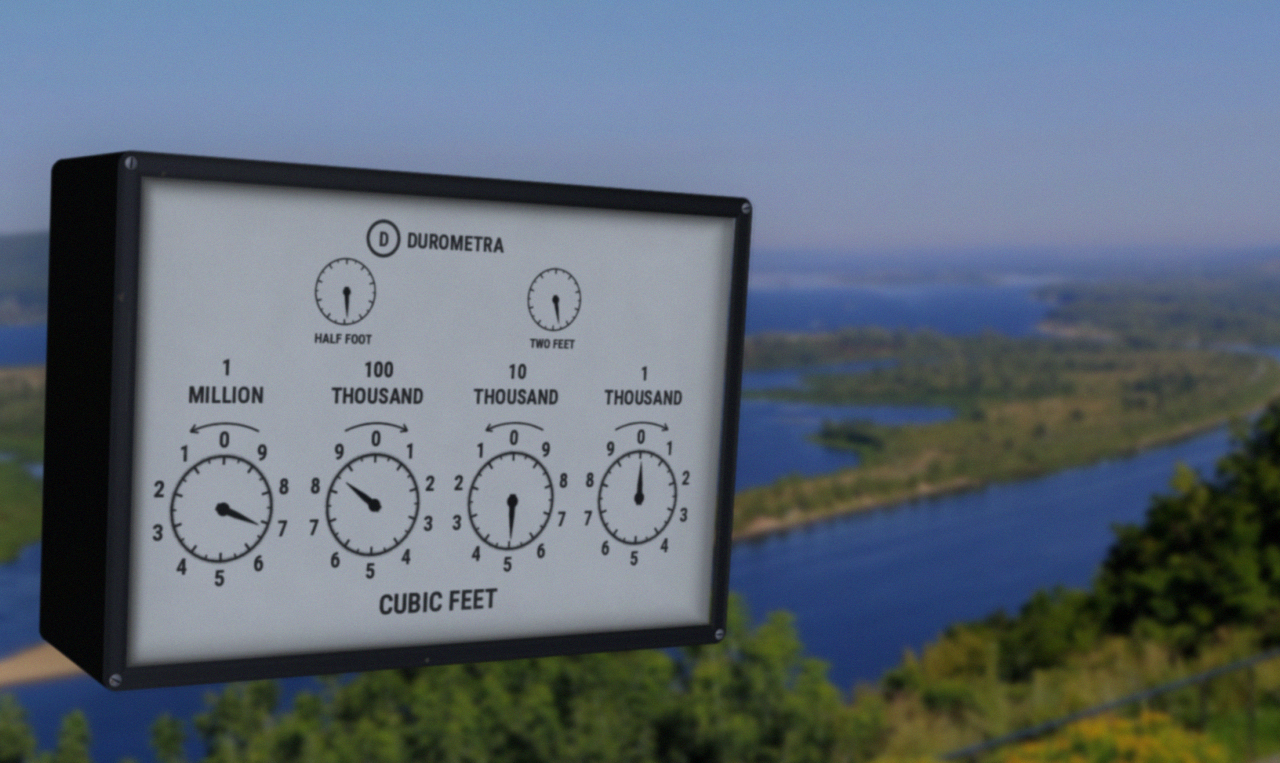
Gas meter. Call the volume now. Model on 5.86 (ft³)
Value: 685000 (ft³)
